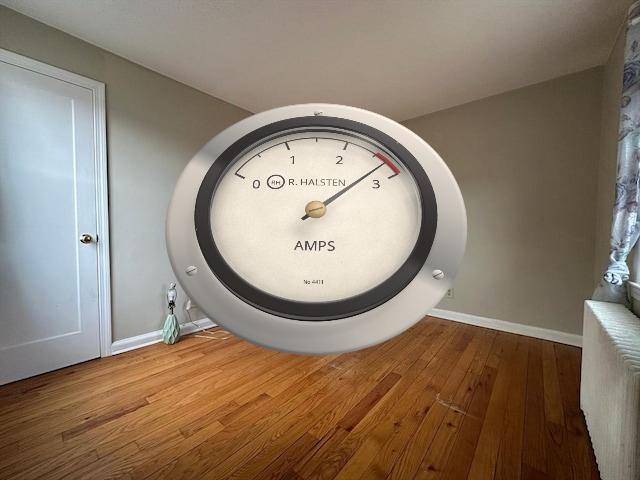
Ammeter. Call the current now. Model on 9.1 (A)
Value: 2.75 (A)
